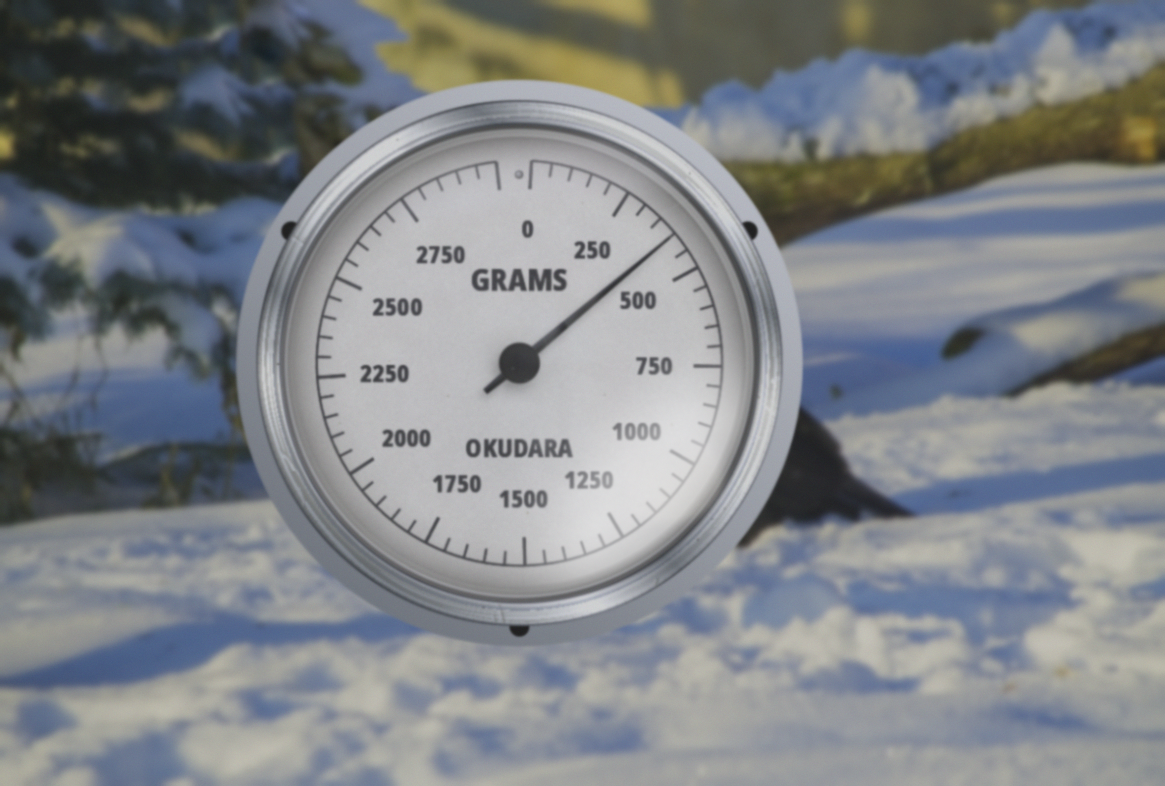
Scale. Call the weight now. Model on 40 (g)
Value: 400 (g)
